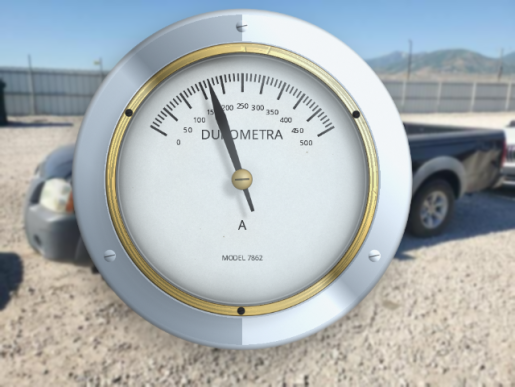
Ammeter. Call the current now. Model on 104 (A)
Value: 170 (A)
